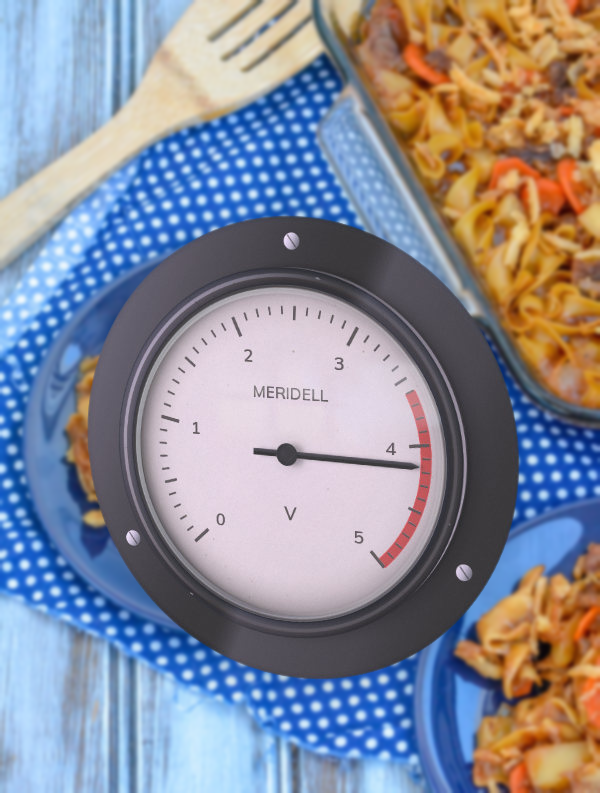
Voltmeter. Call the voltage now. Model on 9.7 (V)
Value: 4.15 (V)
